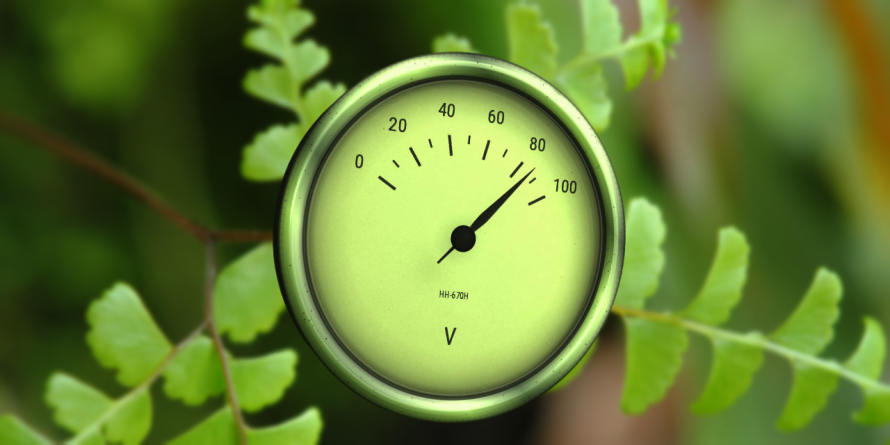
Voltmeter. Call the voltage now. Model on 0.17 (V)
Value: 85 (V)
